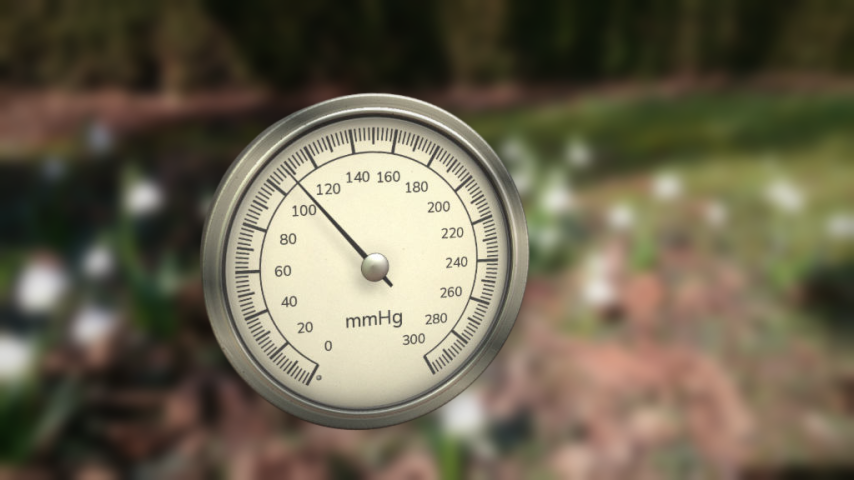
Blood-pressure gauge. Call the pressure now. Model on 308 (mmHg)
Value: 108 (mmHg)
